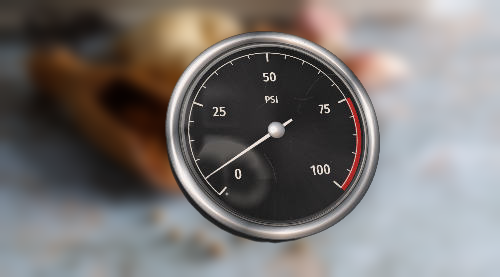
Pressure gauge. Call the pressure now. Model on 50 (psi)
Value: 5 (psi)
